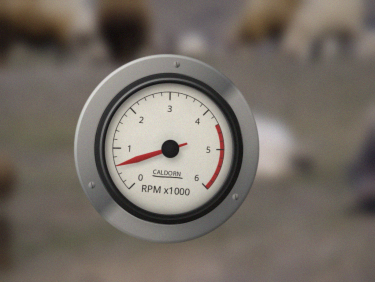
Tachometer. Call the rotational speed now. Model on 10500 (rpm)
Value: 600 (rpm)
